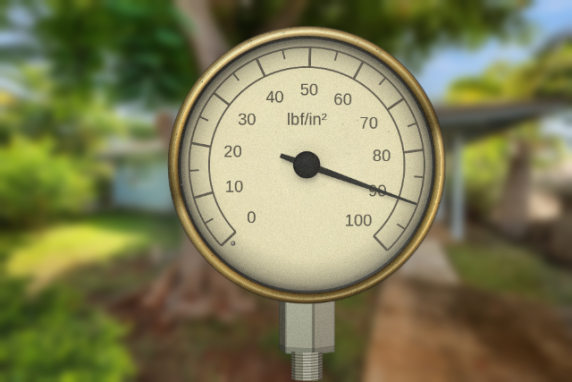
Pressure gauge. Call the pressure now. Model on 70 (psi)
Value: 90 (psi)
